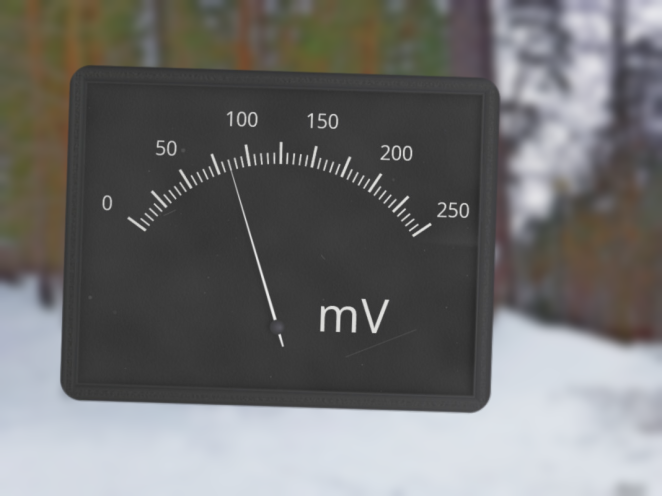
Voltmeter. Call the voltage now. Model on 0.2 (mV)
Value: 85 (mV)
